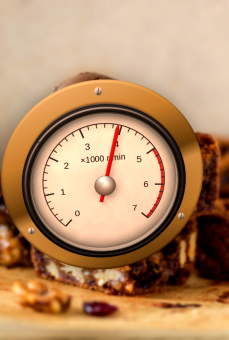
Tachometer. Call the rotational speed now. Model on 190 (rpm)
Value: 3900 (rpm)
